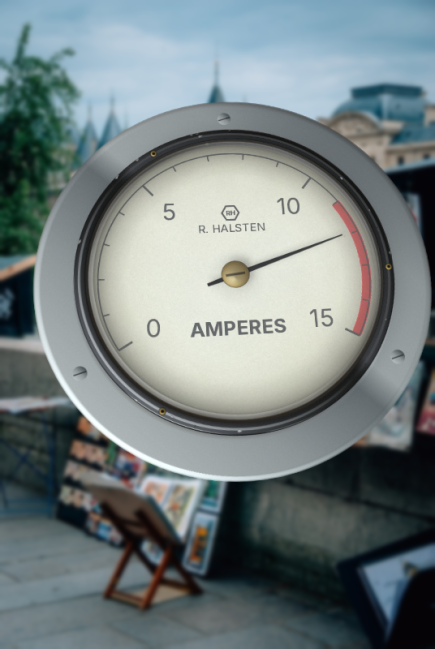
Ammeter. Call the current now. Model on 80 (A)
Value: 12 (A)
